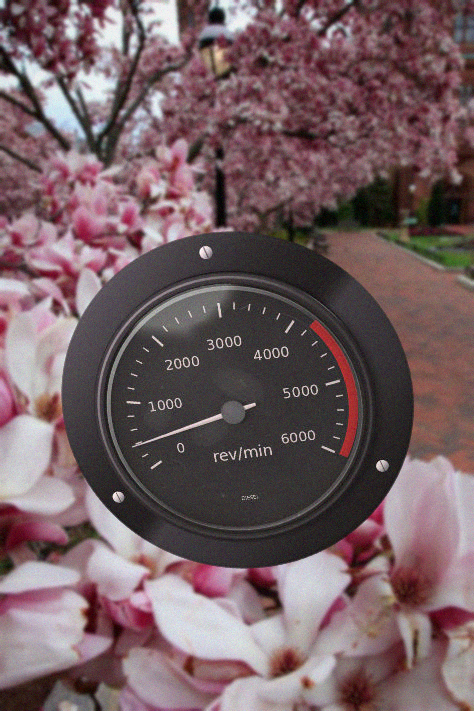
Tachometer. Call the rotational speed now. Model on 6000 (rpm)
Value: 400 (rpm)
